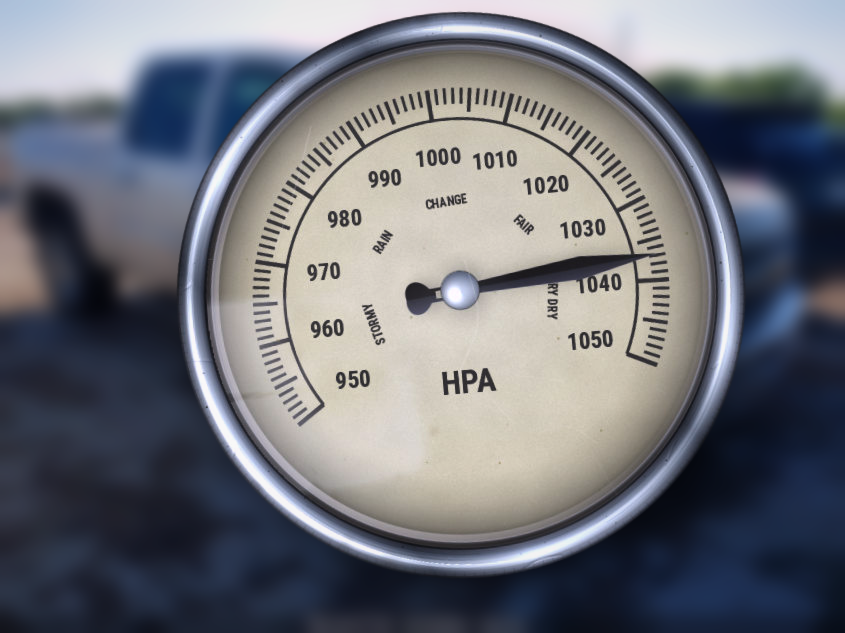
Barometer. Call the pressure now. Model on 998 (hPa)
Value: 1037 (hPa)
